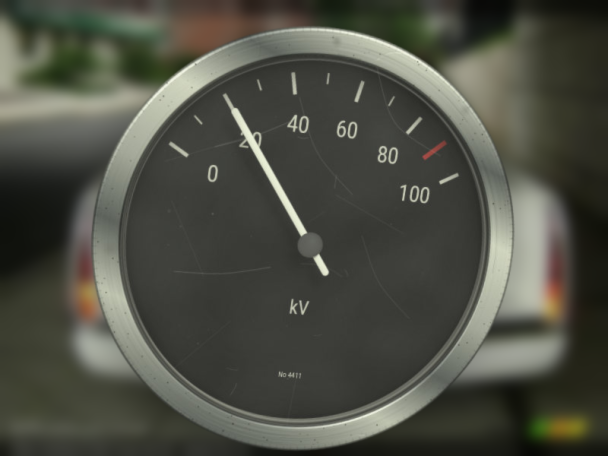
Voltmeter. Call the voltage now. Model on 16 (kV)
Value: 20 (kV)
